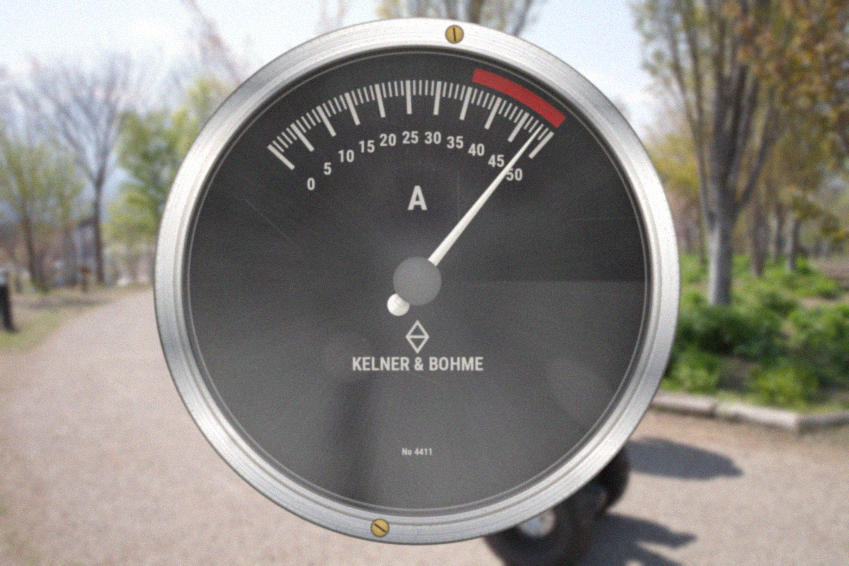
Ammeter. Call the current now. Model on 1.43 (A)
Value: 48 (A)
